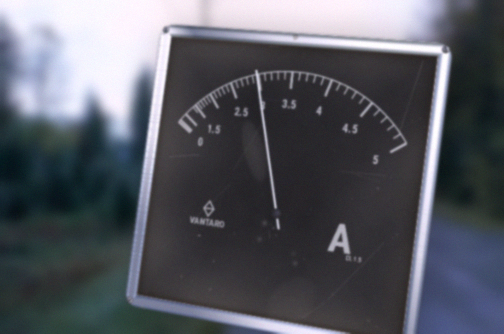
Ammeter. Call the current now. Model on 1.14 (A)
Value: 3 (A)
